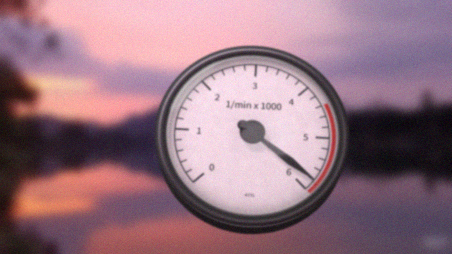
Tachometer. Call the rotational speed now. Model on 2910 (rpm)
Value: 5800 (rpm)
